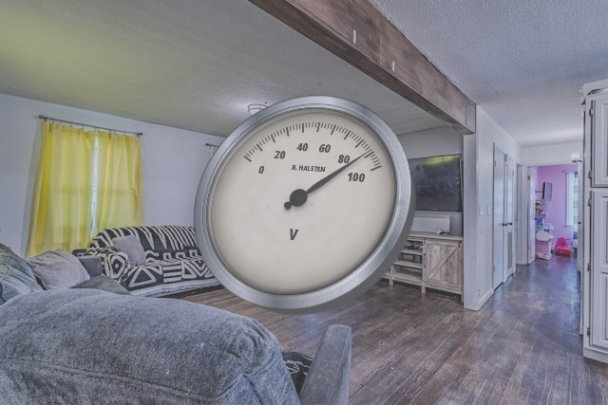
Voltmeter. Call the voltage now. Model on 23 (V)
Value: 90 (V)
